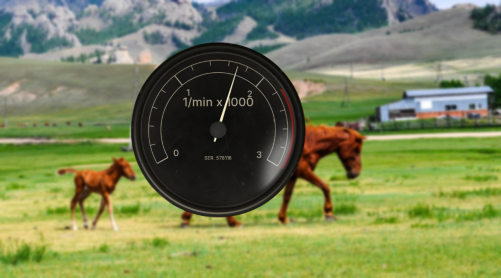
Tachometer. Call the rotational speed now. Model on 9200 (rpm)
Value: 1700 (rpm)
